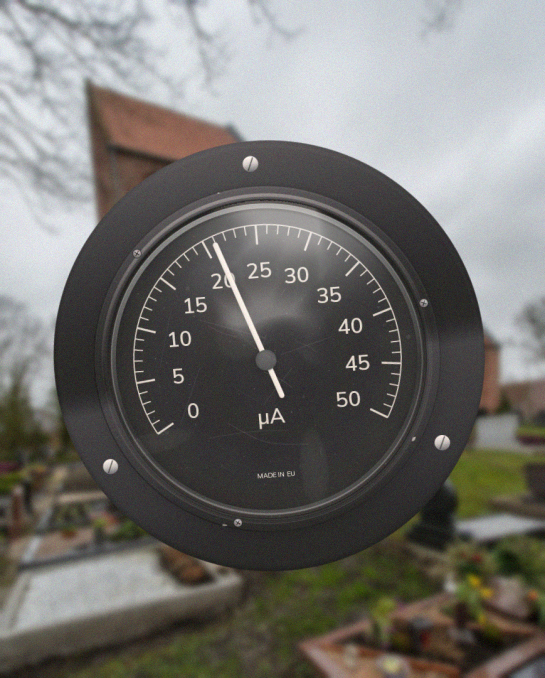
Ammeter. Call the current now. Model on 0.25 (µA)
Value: 21 (µA)
